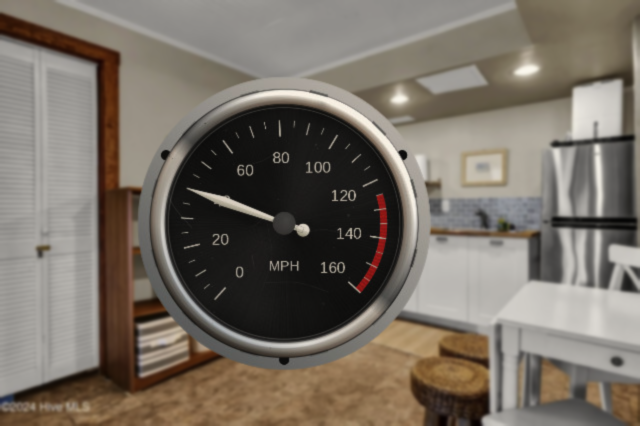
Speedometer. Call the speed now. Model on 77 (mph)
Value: 40 (mph)
